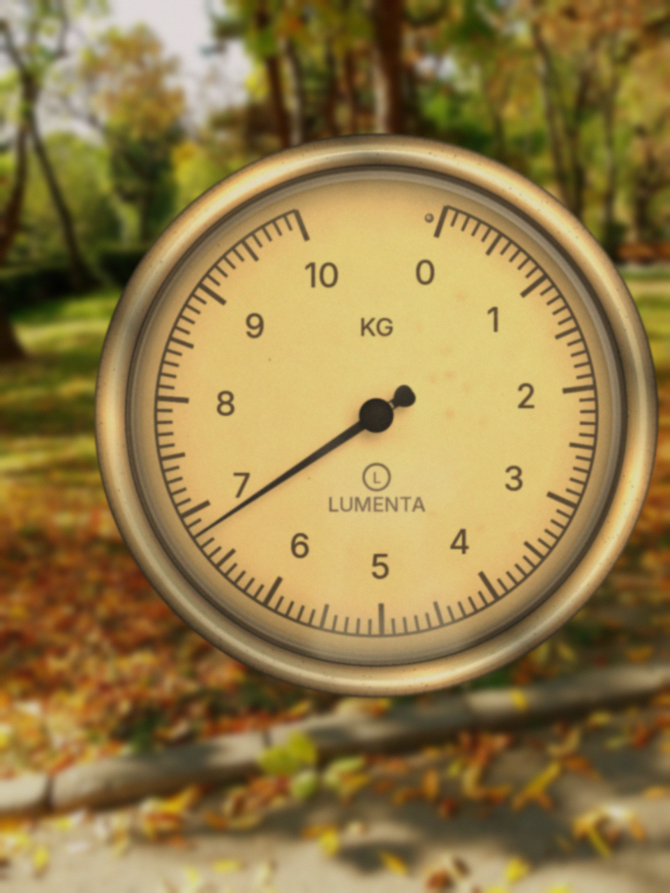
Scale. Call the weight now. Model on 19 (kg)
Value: 6.8 (kg)
